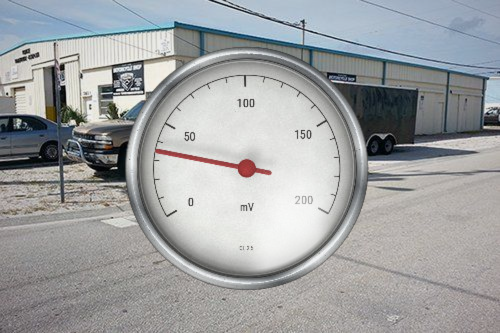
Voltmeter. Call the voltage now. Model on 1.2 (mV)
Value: 35 (mV)
